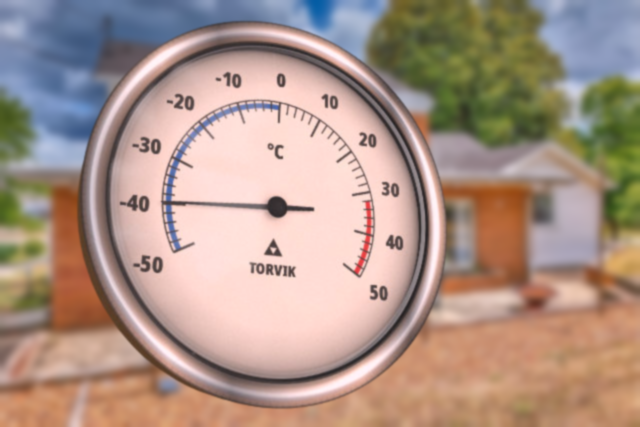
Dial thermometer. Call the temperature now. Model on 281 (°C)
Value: -40 (°C)
